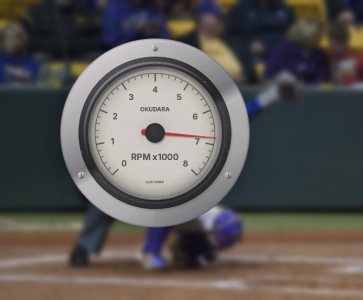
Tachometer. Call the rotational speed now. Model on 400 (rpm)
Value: 6800 (rpm)
